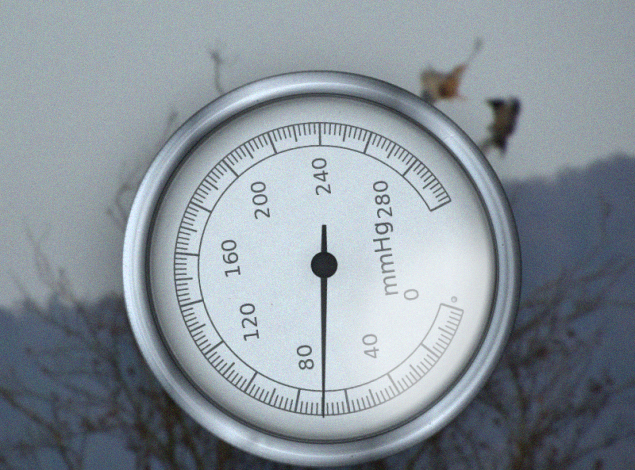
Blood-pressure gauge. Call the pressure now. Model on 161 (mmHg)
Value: 70 (mmHg)
